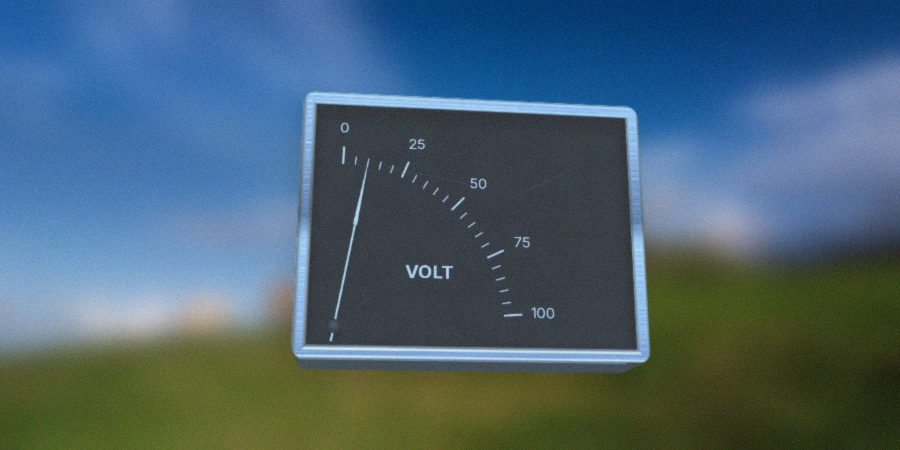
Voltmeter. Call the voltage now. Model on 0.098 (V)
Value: 10 (V)
